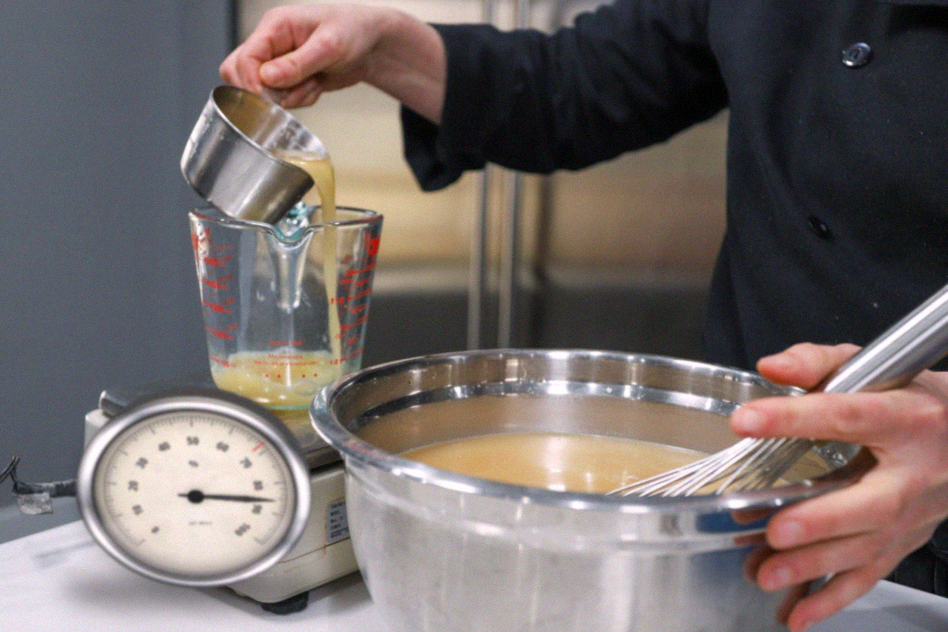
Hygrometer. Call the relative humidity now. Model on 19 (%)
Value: 85 (%)
